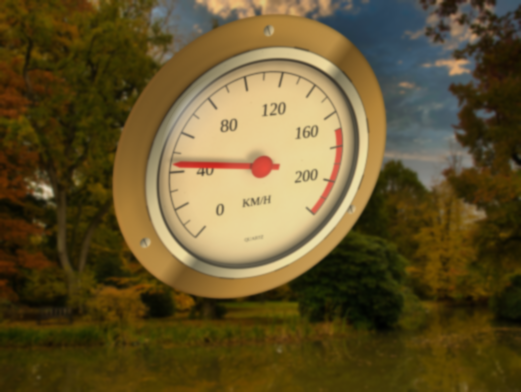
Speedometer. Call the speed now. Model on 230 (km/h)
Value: 45 (km/h)
